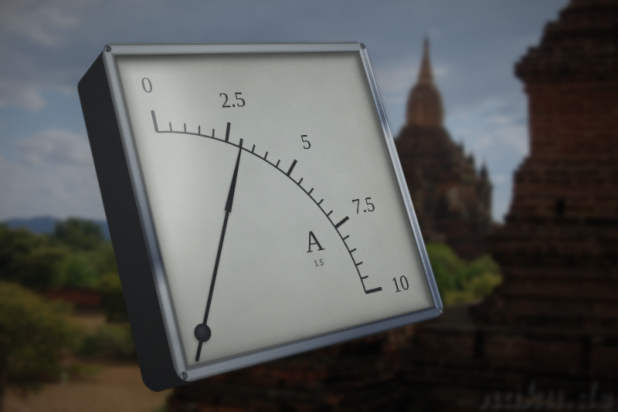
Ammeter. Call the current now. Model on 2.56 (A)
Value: 3 (A)
